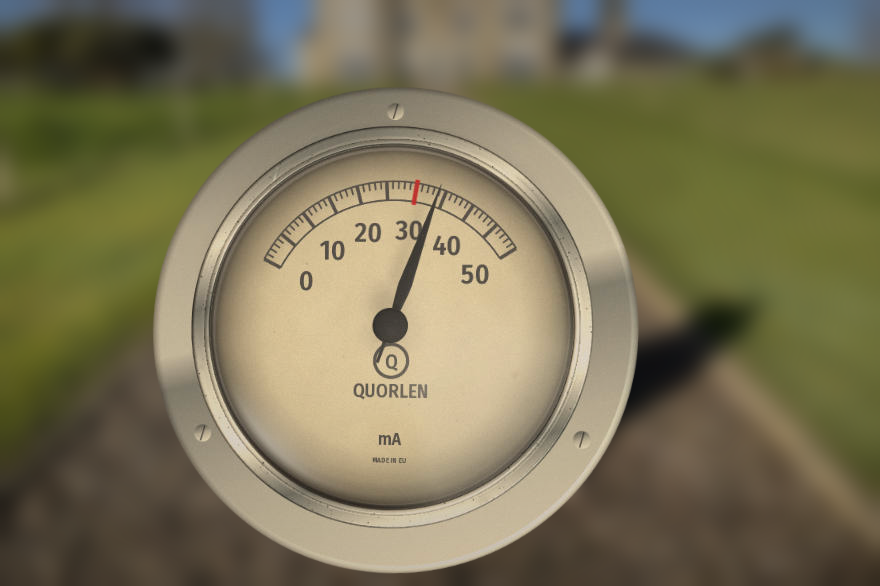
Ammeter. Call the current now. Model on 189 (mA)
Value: 34 (mA)
